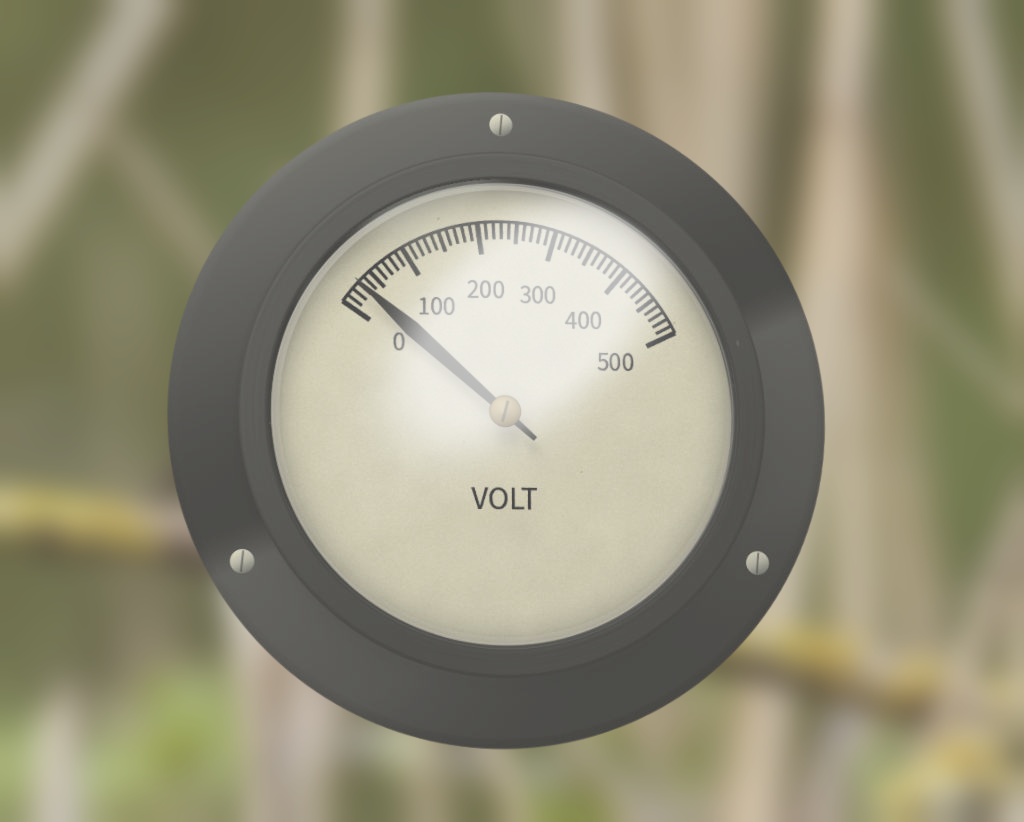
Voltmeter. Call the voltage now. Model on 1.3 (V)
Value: 30 (V)
